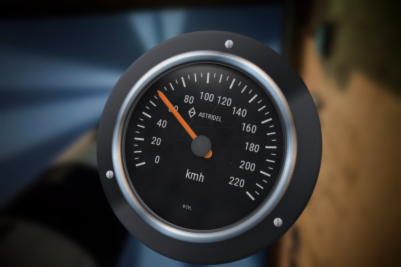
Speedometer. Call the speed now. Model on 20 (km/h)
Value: 60 (km/h)
